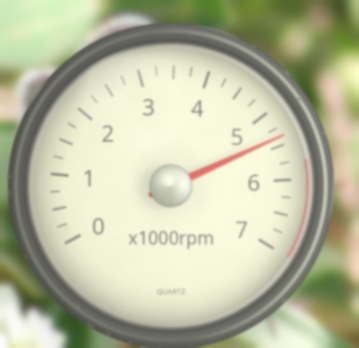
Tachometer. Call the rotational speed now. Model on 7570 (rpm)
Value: 5375 (rpm)
